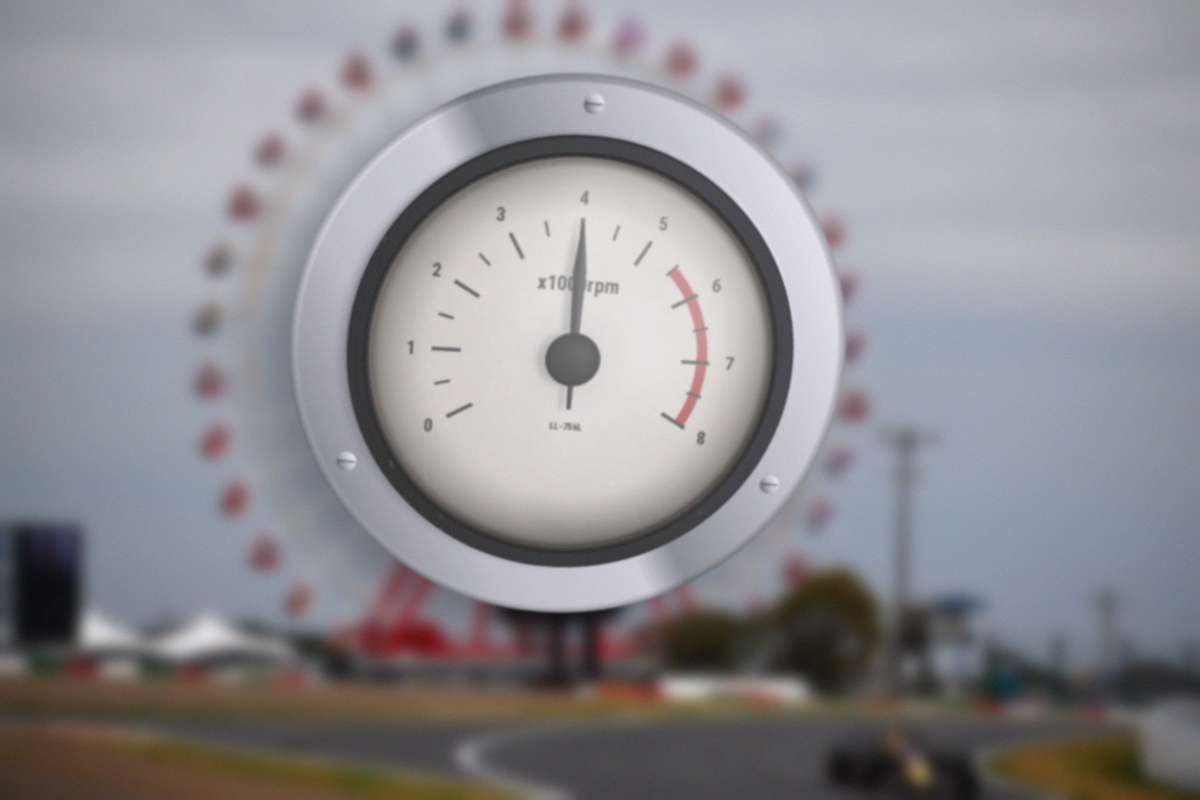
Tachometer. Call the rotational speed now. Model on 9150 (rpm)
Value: 4000 (rpm)
